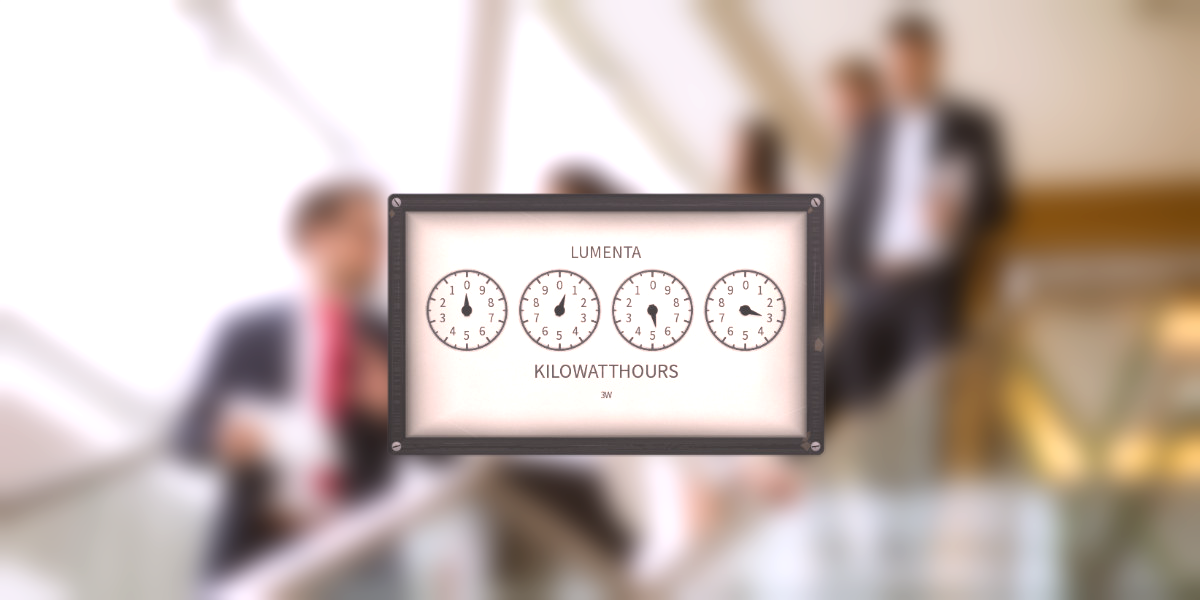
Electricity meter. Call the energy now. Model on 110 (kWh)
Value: 53 (kWh)
